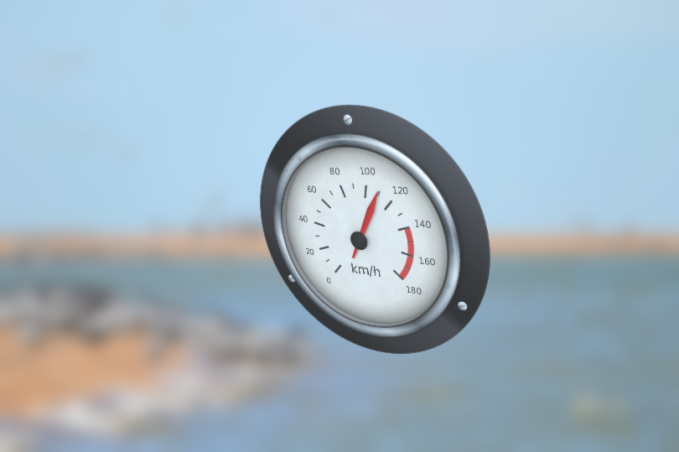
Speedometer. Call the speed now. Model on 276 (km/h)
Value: 110 (km/h)
